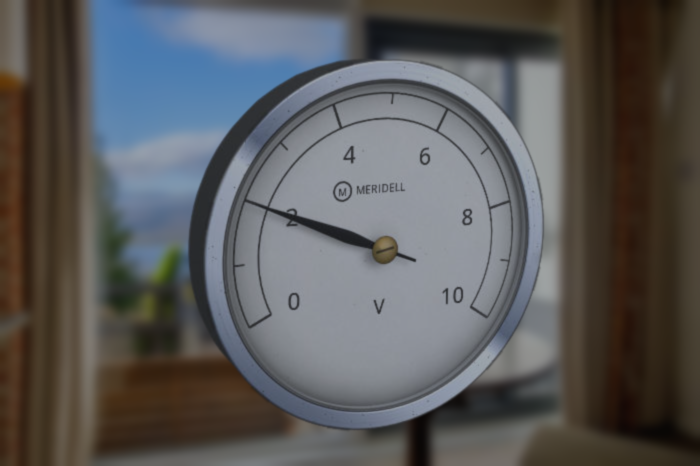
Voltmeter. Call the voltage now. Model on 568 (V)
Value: 2 (V)
